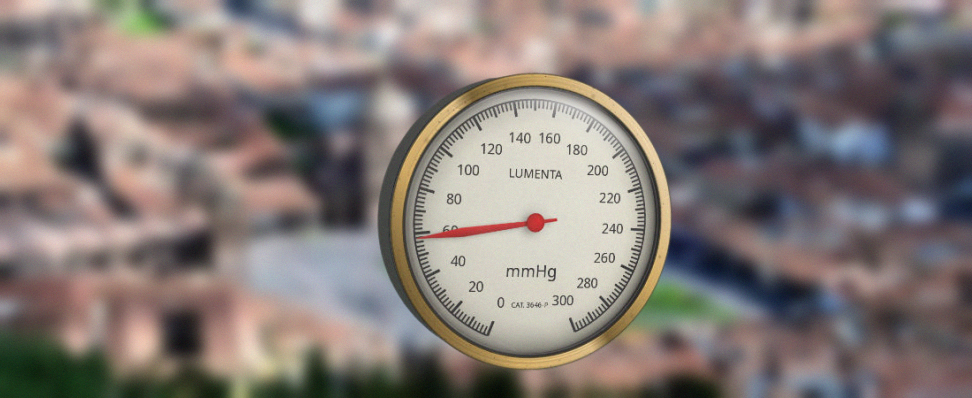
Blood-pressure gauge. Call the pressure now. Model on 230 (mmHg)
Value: 58 (mmHg)
